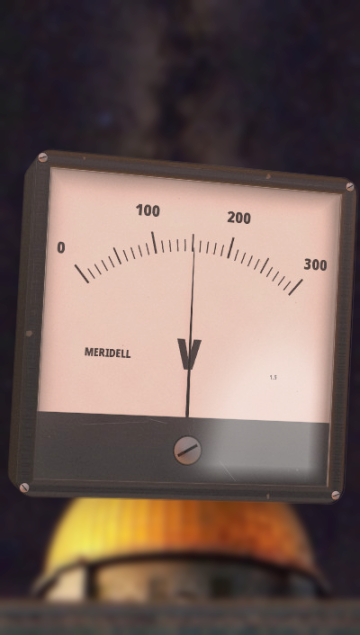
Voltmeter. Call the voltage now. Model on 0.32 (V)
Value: 150 (V)
